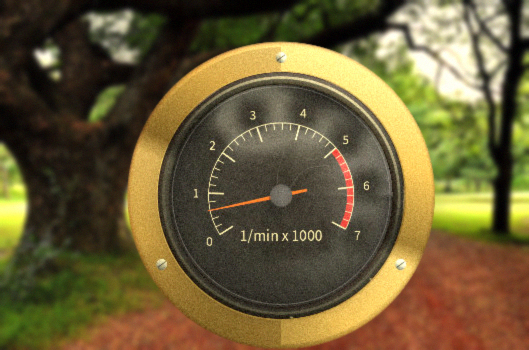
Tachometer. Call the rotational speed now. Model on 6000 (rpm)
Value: 600 (rpm)
